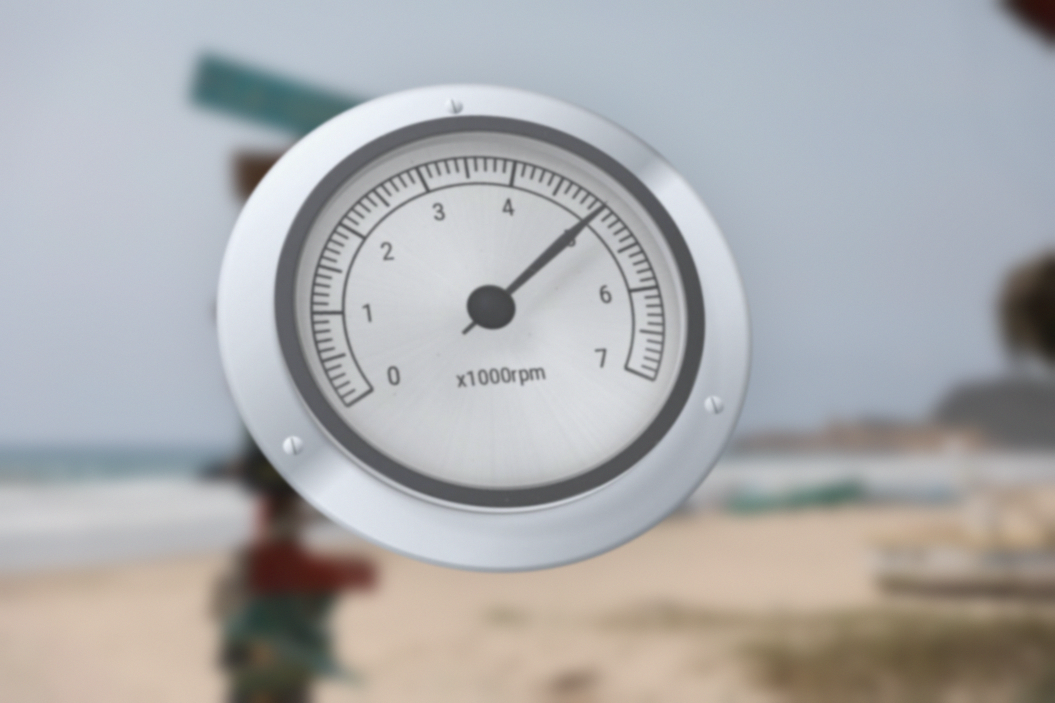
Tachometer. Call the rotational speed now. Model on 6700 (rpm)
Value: 5000 (rpm)
